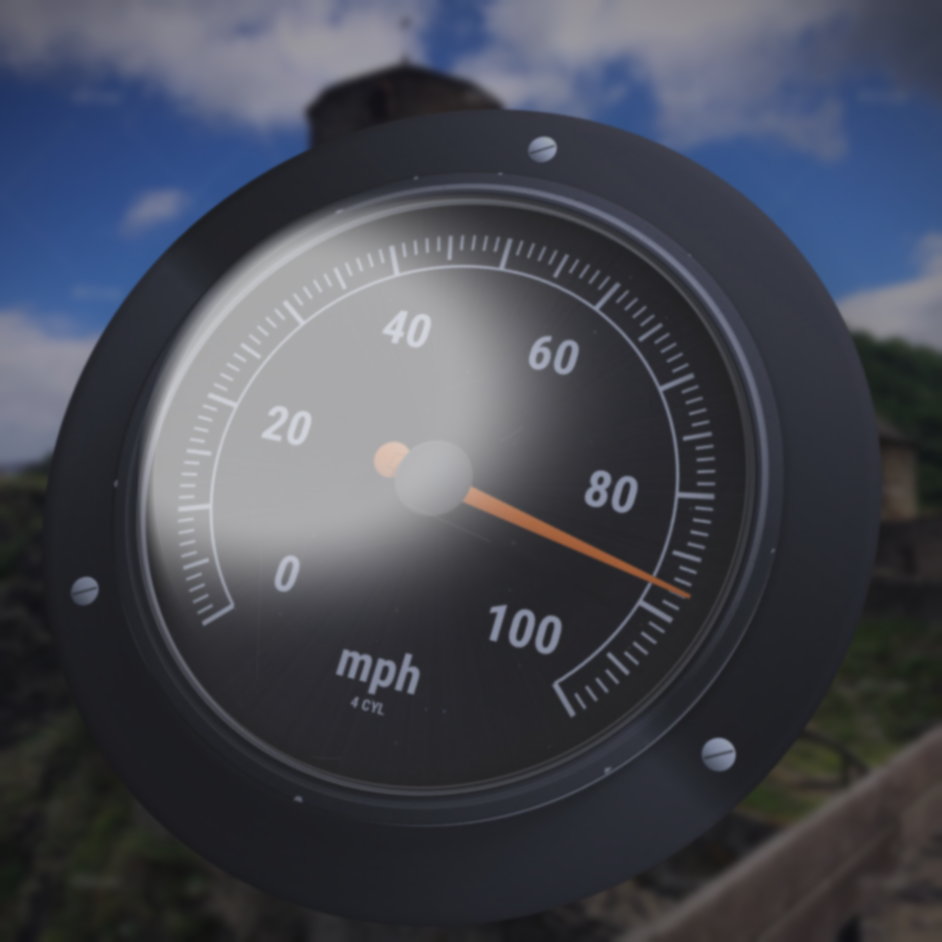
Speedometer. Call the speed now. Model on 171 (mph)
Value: 88 (mph)
